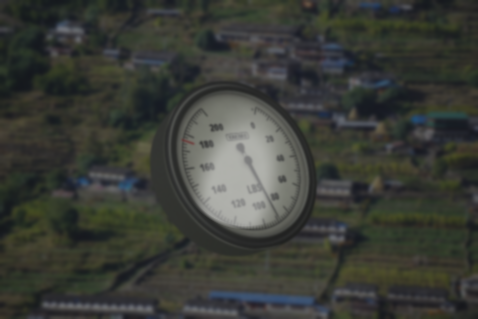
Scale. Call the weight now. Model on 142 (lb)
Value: 90 (lb)
